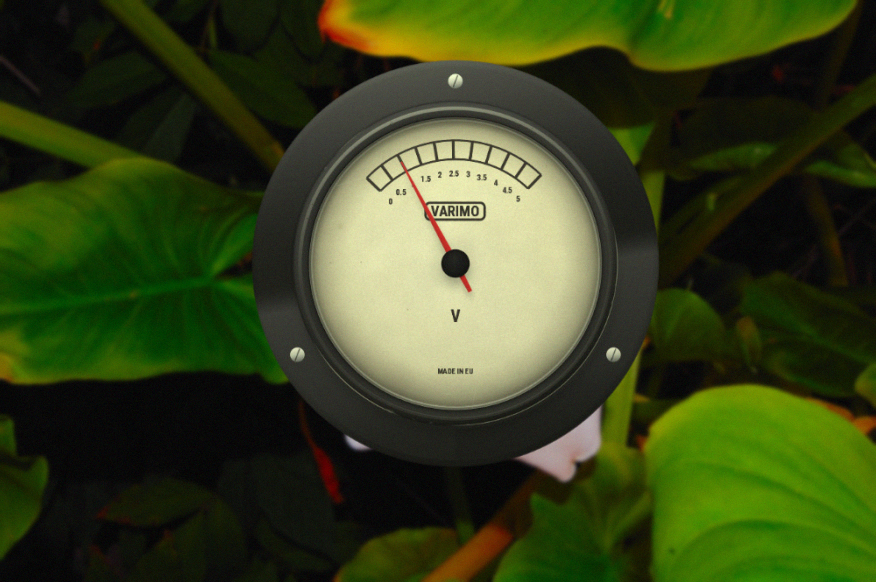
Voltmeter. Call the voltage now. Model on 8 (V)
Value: 1 (V)
